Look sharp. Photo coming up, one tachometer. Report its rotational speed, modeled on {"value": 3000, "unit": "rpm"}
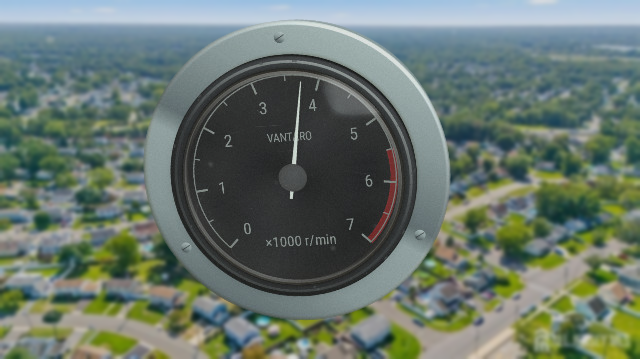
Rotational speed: {"value": 3750, "unit": "rpm"}
